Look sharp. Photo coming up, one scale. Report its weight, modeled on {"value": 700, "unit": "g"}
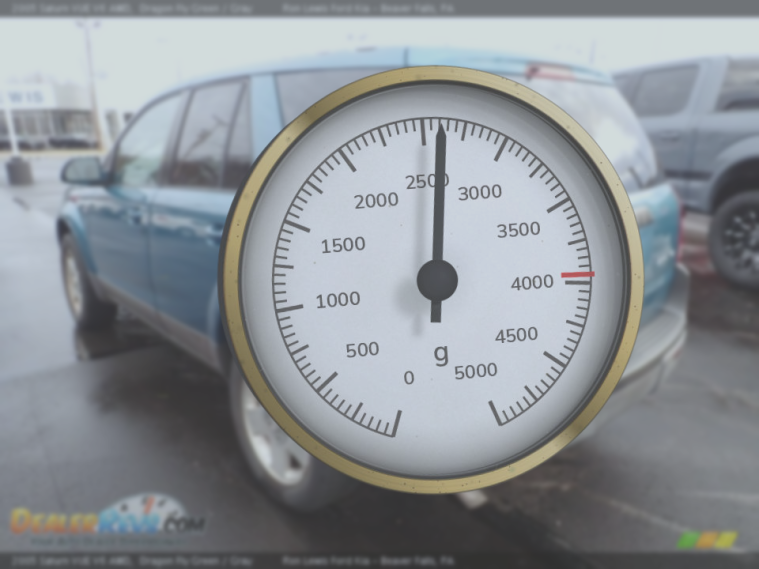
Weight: {"value": 2600, "unit": "g"}
